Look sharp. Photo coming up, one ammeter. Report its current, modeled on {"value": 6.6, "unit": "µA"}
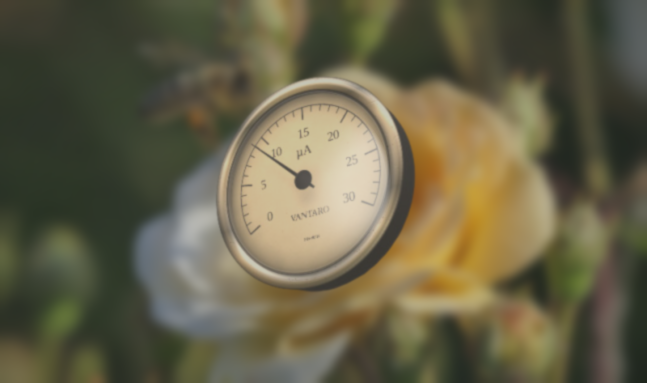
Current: {"value": 9, "unit": "µA"}
